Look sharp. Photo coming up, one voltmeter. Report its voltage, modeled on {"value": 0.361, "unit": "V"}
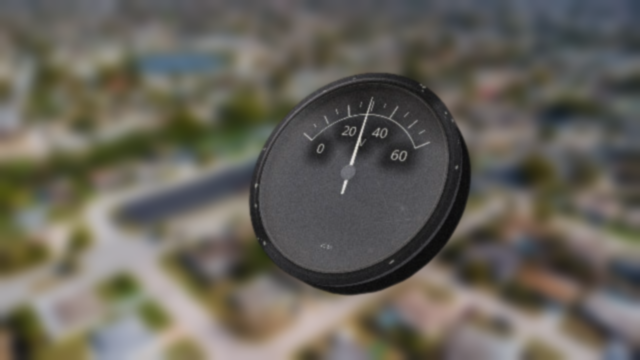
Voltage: {"value": 30, "unit": "V"}
